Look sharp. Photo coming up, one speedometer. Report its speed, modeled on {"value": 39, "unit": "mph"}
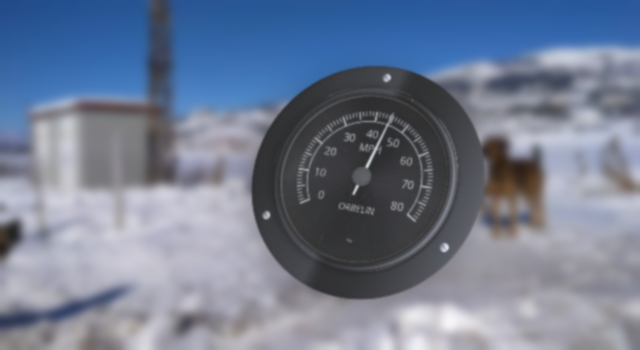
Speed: {"value": 45, "unit": "mph"}
